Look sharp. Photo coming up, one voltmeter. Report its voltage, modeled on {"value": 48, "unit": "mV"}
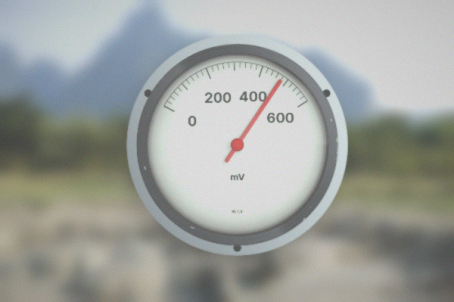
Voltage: {"value": 480, "unit": "mV"}
